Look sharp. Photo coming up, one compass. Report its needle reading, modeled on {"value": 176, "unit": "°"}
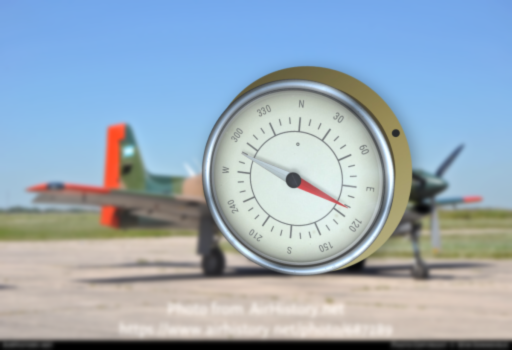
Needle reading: {"value": 110, "unit": "°"}
